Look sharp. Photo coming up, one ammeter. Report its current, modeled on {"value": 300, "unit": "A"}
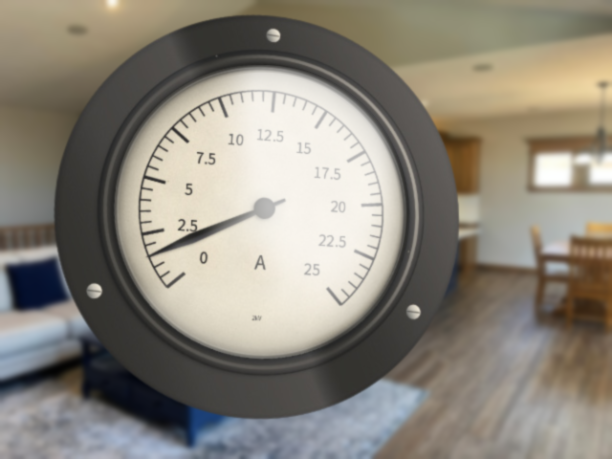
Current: {"value": 1.5, "unit": "A"}
